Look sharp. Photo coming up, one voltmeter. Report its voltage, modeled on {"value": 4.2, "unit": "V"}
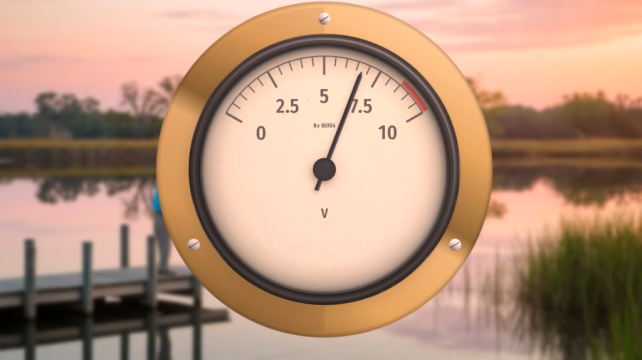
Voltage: {"value": 6.75, "unit": "V"}
